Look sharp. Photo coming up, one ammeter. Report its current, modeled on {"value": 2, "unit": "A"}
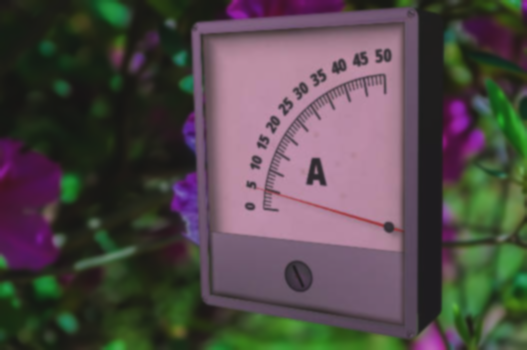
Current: {"value": 5, "unit": "A"}
